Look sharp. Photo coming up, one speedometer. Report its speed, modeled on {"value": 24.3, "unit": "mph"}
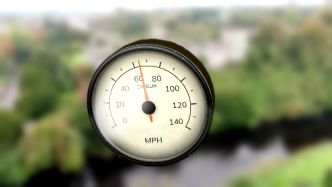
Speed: {"value": 65, "unit": "mph"}
